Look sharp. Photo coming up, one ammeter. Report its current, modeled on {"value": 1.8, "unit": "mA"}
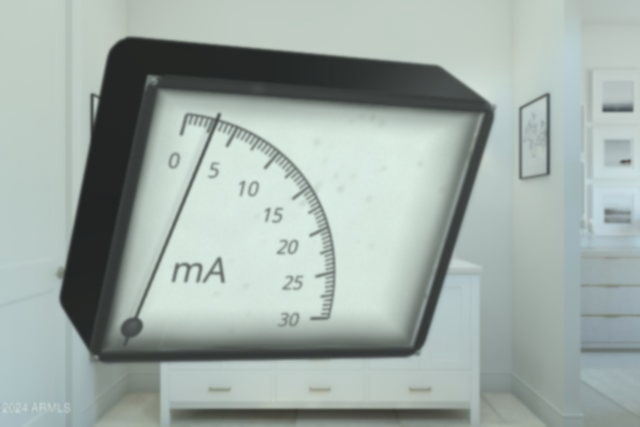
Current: {"value": 2.5, "unit": "mA"}
